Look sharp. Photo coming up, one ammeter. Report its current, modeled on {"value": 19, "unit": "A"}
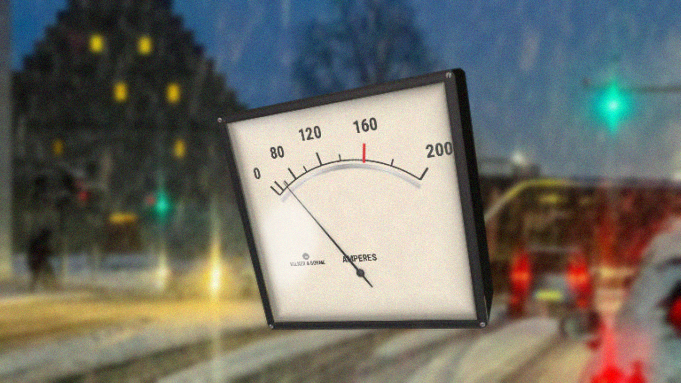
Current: {"value": 60, "unit": "A"}
